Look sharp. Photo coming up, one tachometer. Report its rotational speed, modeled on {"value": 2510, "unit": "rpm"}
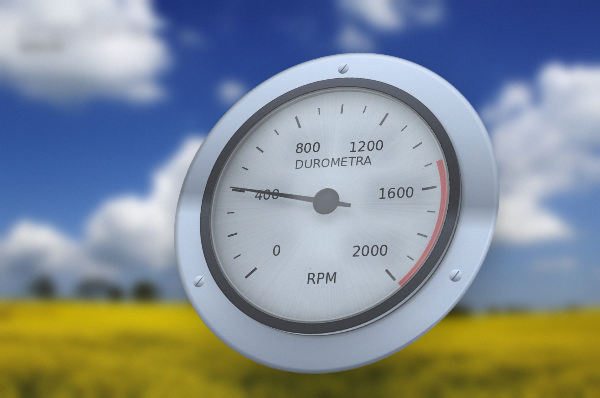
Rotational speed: {"value": 400, "unit": "rpm"}
